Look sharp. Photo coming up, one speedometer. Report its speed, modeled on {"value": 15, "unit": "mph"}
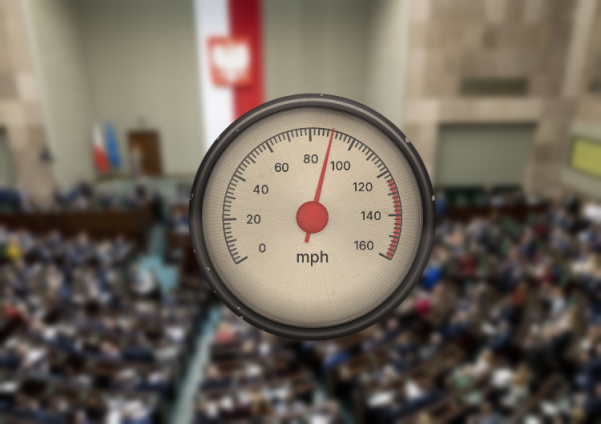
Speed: {"value": 90, "unit": "mph"}
